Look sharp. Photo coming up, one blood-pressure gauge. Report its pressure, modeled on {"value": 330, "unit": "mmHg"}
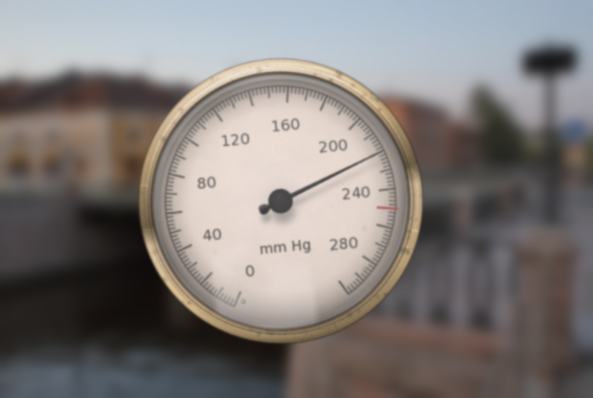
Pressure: {"value": 220, "unit": "mmHg"}
